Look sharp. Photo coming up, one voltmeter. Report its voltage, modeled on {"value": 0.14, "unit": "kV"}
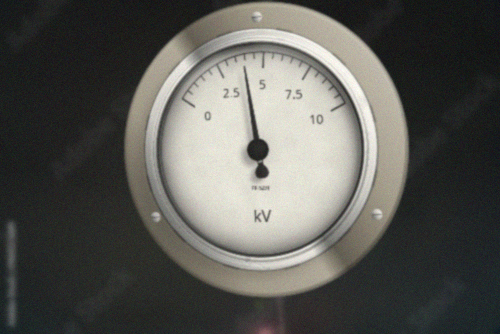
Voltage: {"value": 4, "unit": "kV"}
